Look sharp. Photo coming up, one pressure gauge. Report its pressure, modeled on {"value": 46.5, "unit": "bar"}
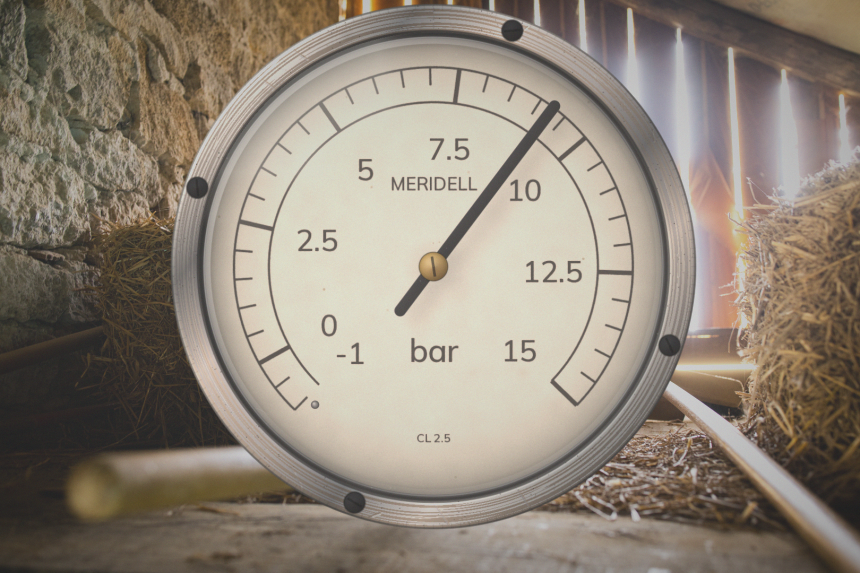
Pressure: {"value": 9.25, "unit": "bar"}
